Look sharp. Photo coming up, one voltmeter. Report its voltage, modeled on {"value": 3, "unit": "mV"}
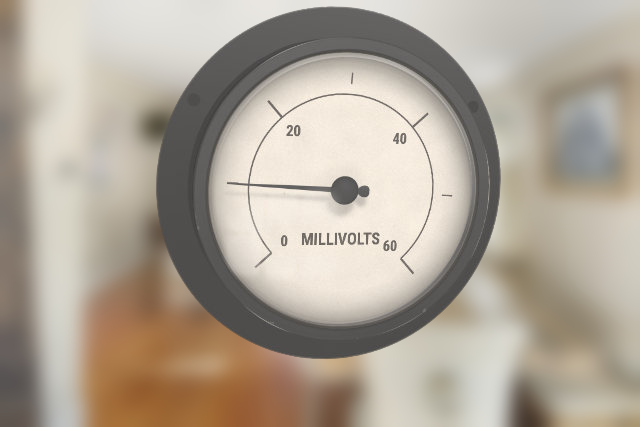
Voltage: {"value": 10, "unit": "mV"}
